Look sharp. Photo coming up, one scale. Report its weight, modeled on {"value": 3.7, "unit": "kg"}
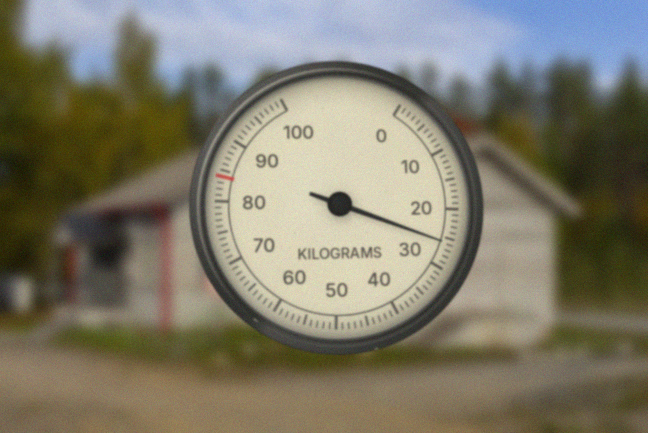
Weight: {"value": 26, "unit": "kg"}
